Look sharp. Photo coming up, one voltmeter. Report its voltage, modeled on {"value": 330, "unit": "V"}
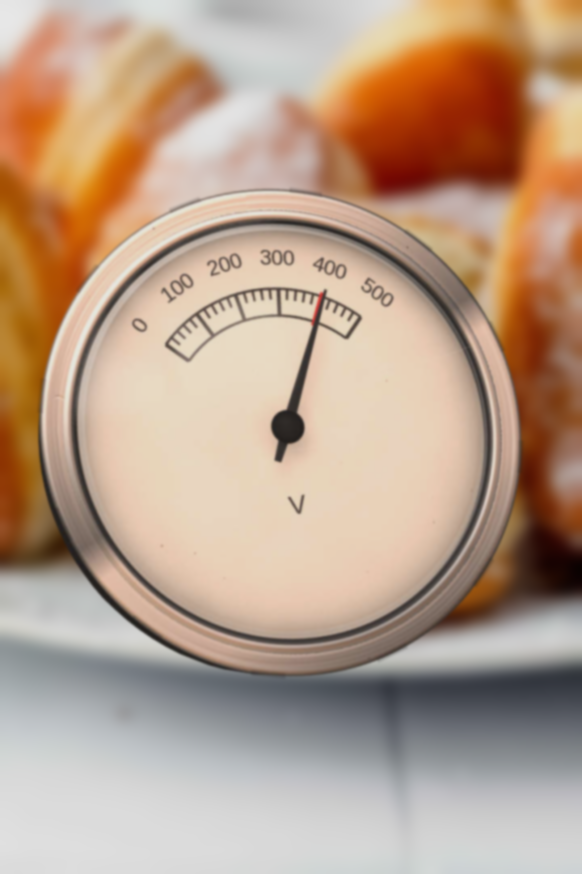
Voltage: {"value": 400, "unit": "V"}
